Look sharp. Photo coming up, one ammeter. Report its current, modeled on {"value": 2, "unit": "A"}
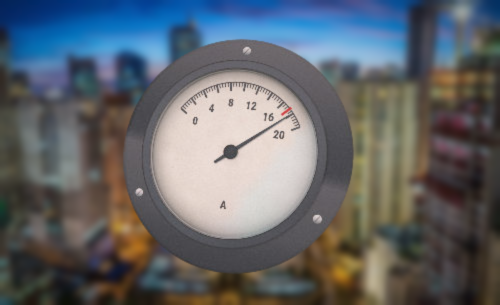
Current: {"value": 18, "unit": "A"}
